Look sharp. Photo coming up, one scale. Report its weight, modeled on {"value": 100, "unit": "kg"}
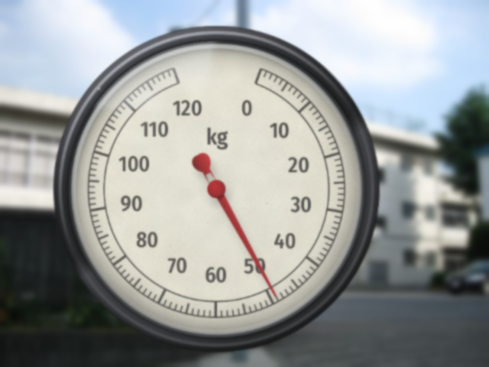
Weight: {"value": 49, "unit": "kg"}
